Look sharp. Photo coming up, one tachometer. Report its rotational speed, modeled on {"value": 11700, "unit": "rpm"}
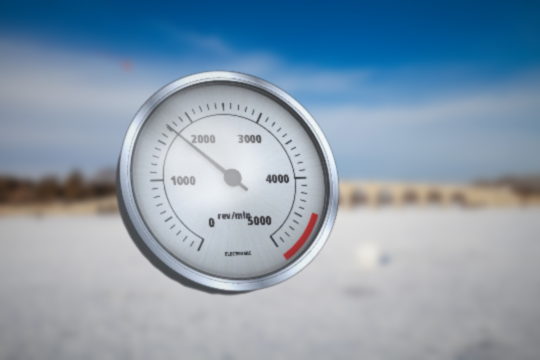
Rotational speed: {"value": 1700, "unit": "rpm"}
